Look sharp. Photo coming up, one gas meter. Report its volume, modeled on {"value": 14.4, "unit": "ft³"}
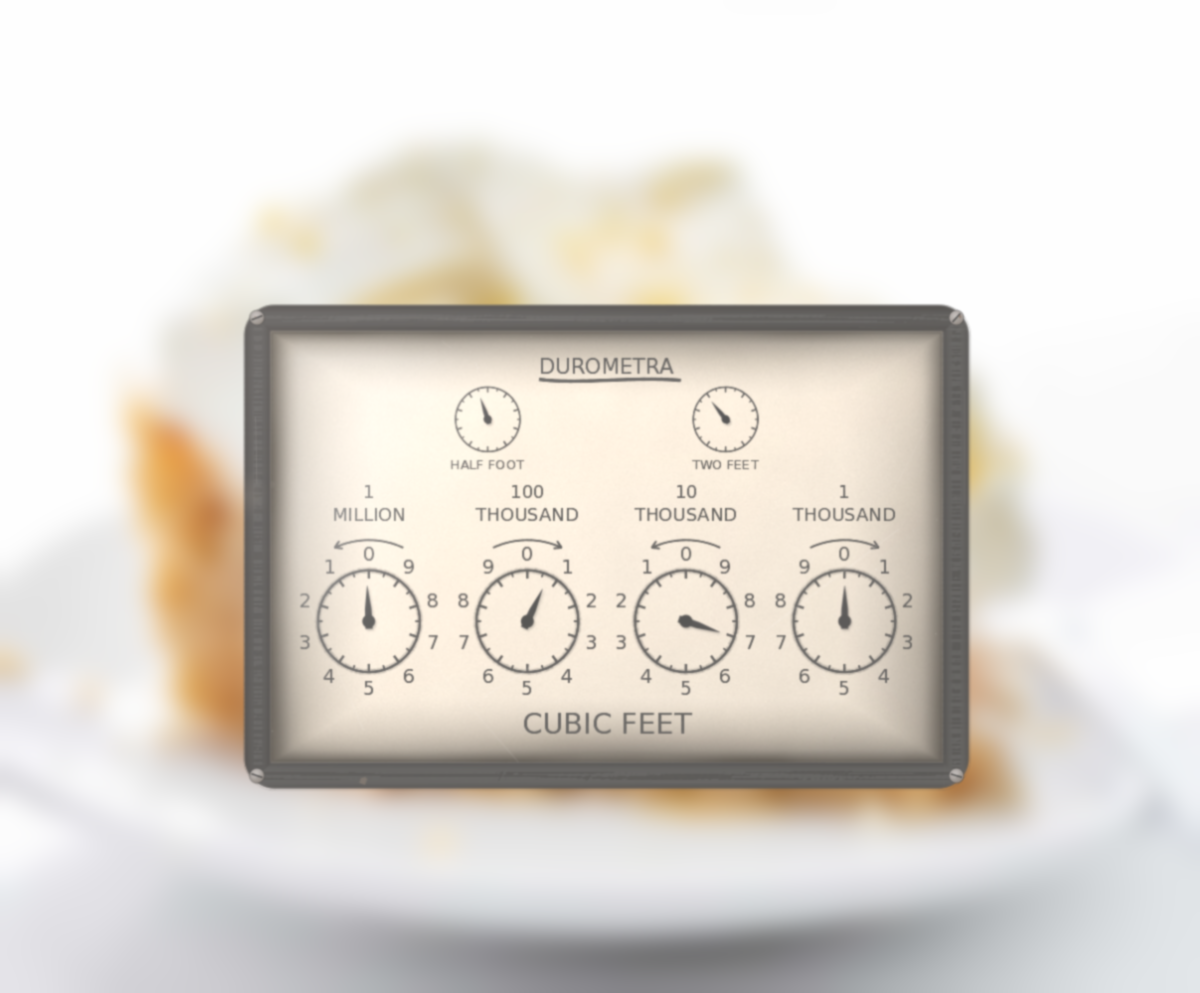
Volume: {"value": 7000, "unit": "ft³"}
